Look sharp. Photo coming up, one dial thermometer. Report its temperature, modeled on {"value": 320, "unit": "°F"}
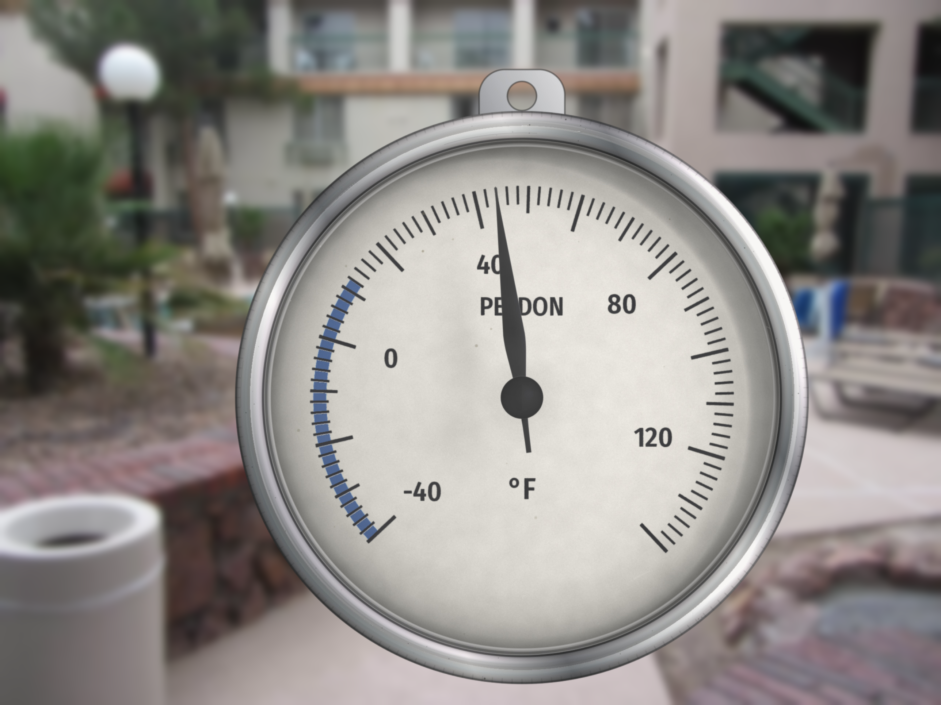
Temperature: {"value": 44, "unit": "°F"}
